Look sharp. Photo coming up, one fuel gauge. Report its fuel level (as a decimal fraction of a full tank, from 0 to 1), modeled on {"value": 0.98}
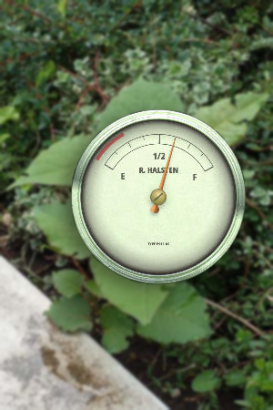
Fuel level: {"value": 0.625}
